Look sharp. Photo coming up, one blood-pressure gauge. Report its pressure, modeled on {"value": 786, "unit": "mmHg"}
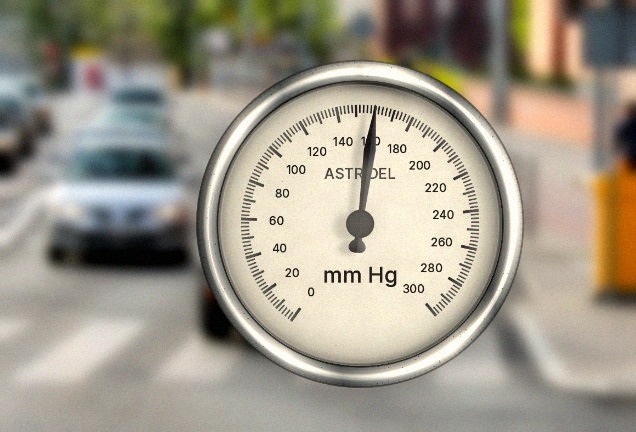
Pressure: {"value": 160, "unit": "mmHg"}
